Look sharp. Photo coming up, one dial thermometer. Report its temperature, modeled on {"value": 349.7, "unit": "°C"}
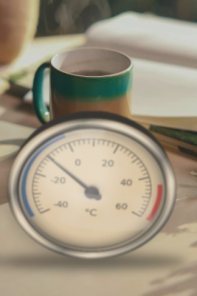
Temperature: {"value": -10, "unit": "°C"}
